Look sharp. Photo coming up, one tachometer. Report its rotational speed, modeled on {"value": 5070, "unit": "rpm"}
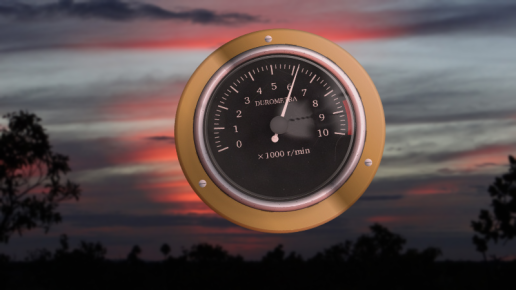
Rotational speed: {"value": 6200, "unit": "rpm"}
